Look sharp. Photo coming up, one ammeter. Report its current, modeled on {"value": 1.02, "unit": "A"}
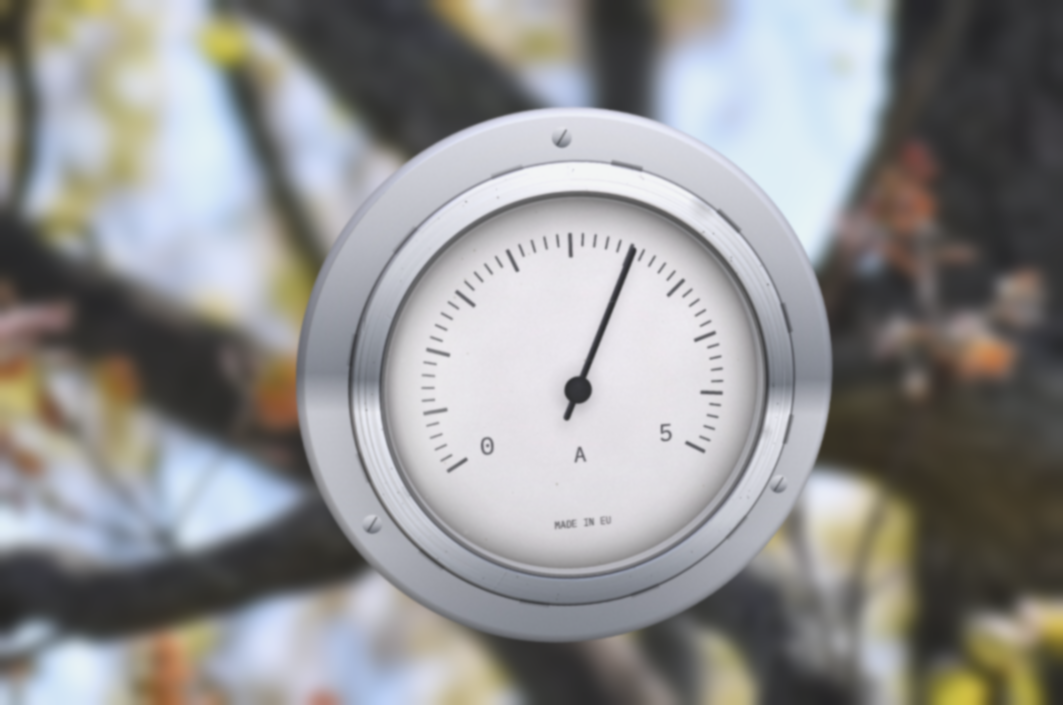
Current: {"value": 3, "unit": "A"}
